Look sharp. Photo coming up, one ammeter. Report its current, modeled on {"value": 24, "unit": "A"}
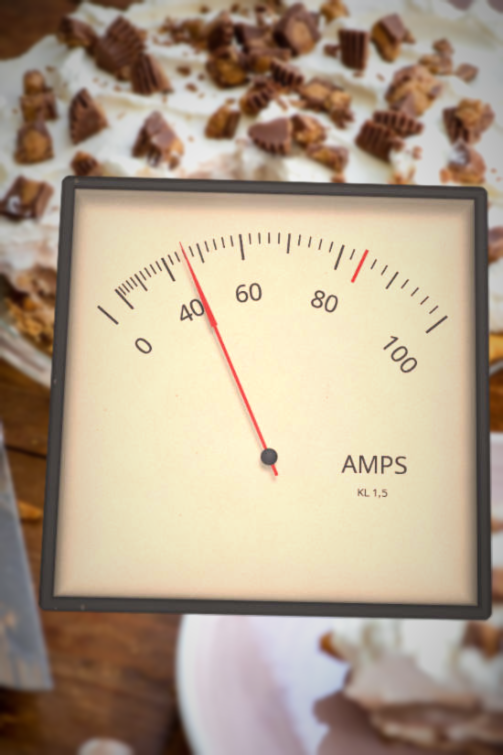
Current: {"value": 46, "unit": "A"}
